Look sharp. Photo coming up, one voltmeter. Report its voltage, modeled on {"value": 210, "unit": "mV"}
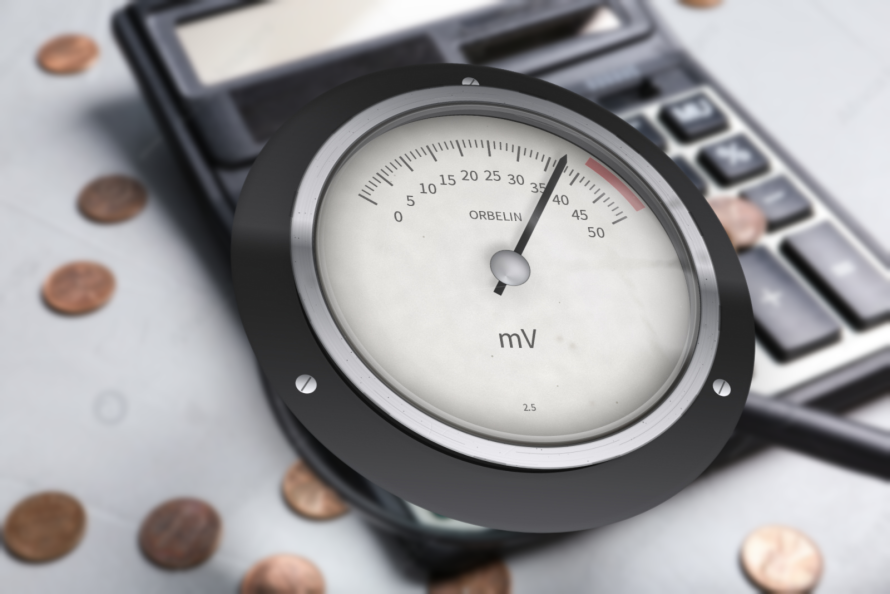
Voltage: {"value": 37, "unit": "mV"}
